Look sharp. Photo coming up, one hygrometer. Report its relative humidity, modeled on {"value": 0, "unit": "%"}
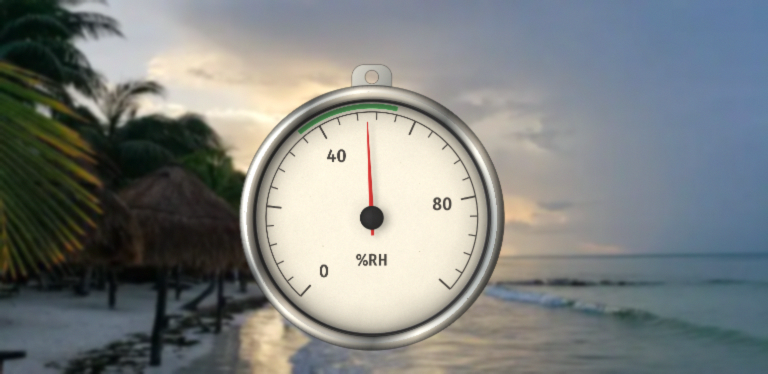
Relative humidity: {"value": 50, "unit": "%"}
